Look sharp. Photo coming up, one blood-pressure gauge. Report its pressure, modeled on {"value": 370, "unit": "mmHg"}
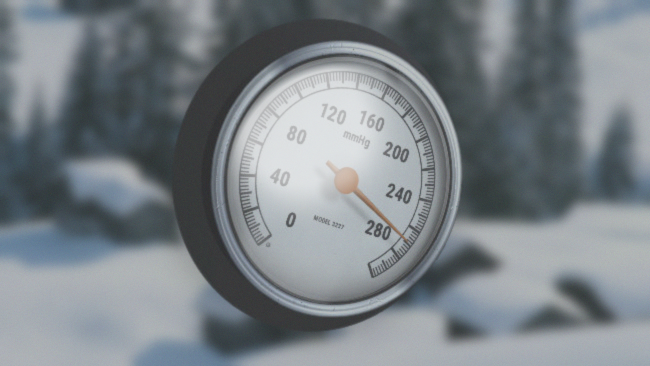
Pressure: {"value": 270, "unit": "mmHg"}
